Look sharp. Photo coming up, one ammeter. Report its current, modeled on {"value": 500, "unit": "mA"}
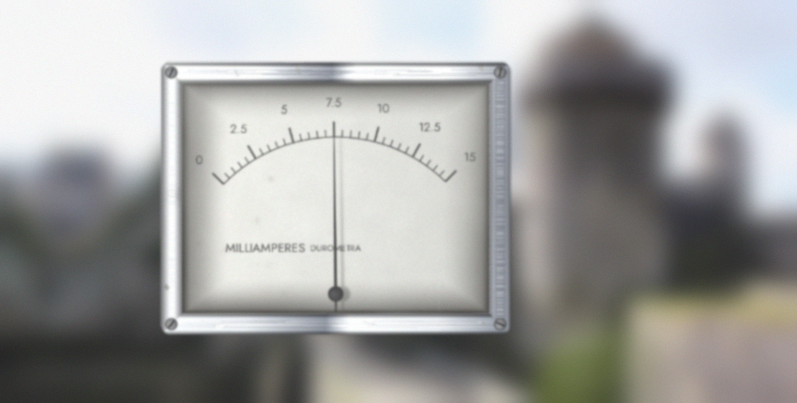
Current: {"value": 7.5, "unit": "mA"}
